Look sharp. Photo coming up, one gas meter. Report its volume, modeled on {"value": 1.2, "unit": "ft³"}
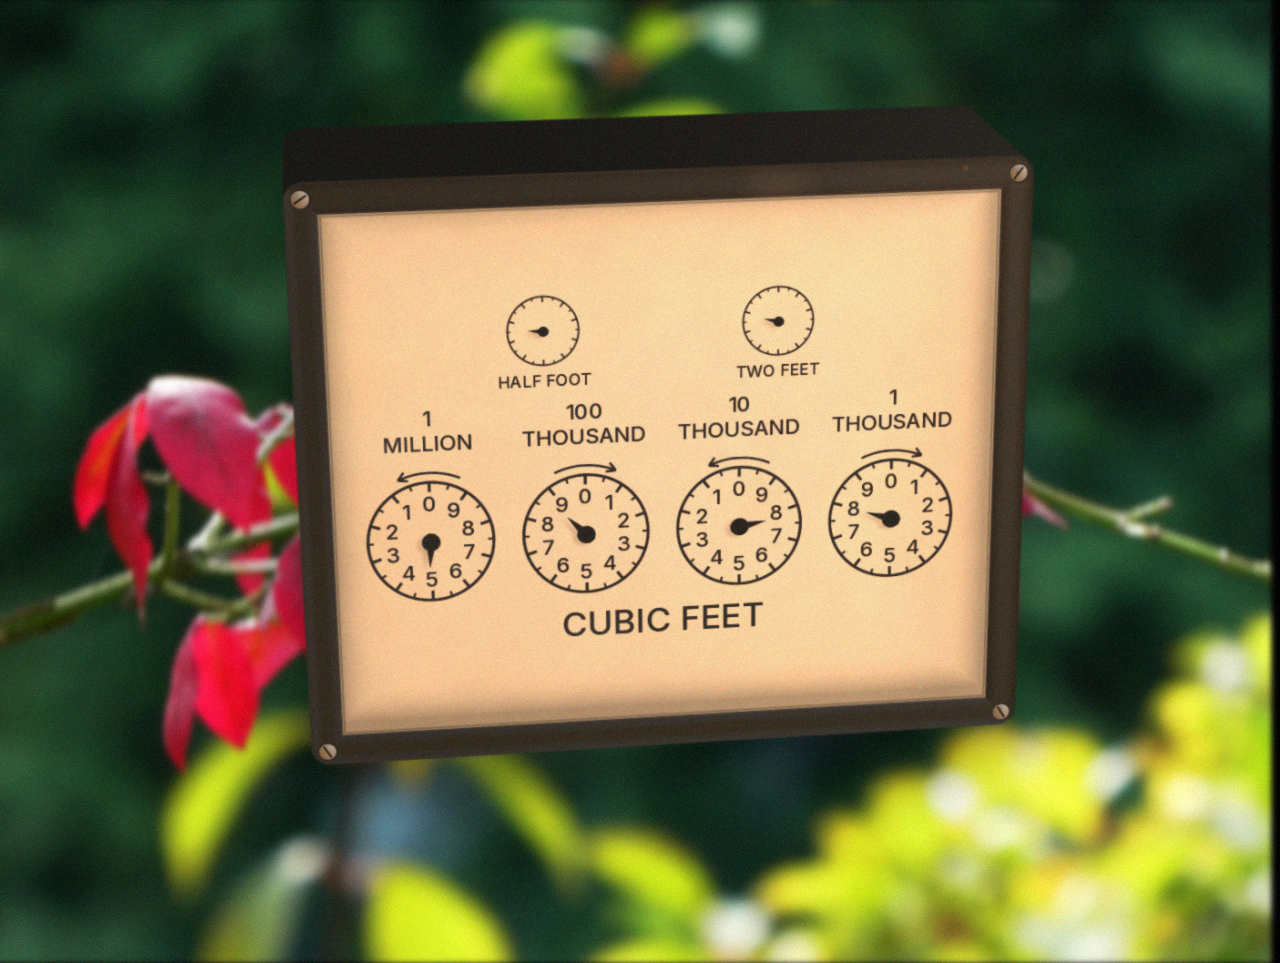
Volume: {"value": 487800, "unit": "ft³"}
